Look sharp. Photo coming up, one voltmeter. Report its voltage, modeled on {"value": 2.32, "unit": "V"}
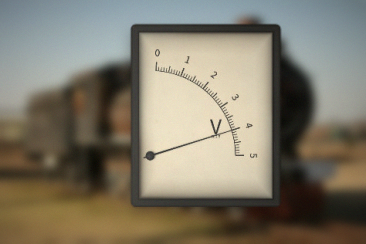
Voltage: {"value": 4, "unit": "V"}
